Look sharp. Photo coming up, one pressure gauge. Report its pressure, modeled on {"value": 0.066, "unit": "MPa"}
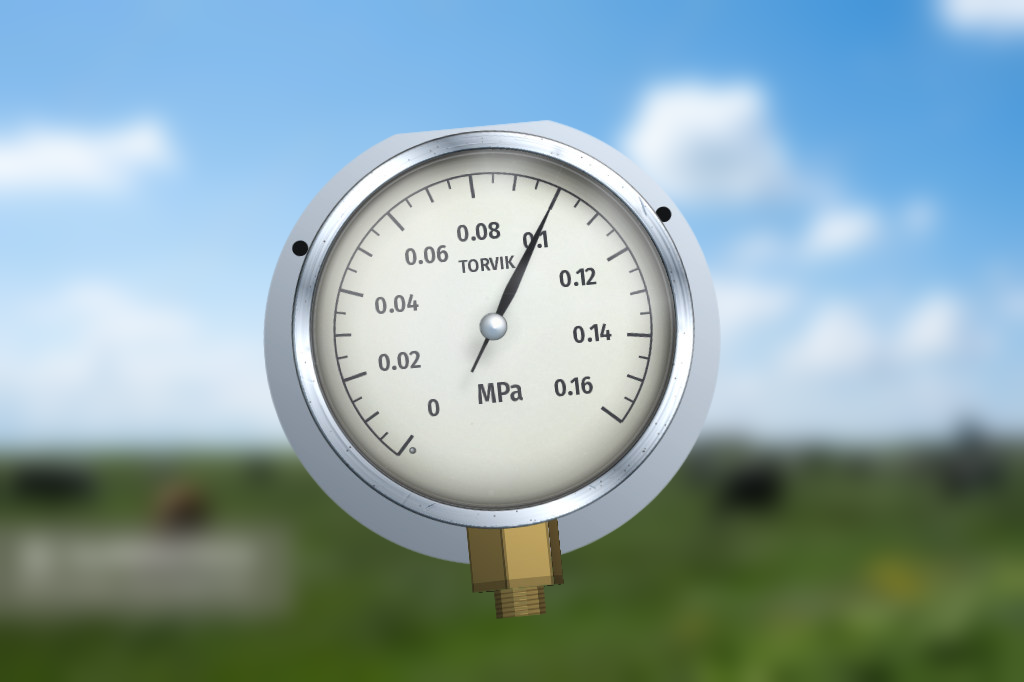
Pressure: {"value": 0.1, "unit": "MPa"}
